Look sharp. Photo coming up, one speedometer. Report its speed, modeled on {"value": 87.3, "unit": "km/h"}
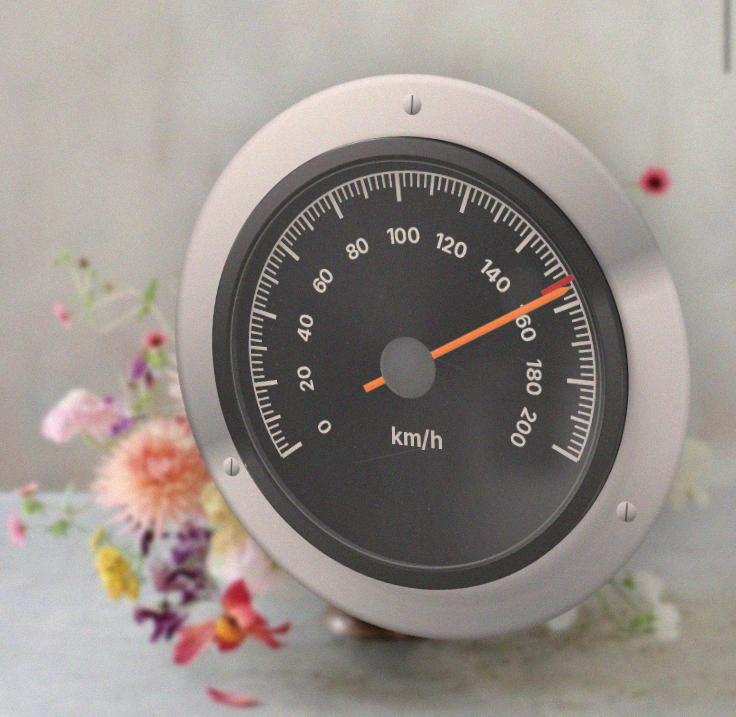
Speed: {"value": 156, "unit": "km/h"}
